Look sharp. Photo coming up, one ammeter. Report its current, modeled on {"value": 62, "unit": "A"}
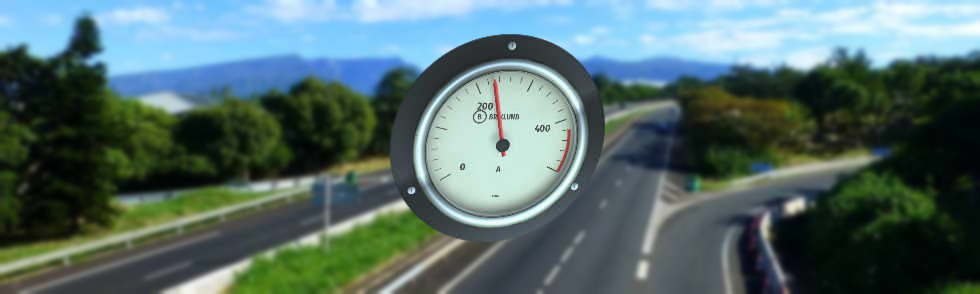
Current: {"value": 230, "unit": "A"}
